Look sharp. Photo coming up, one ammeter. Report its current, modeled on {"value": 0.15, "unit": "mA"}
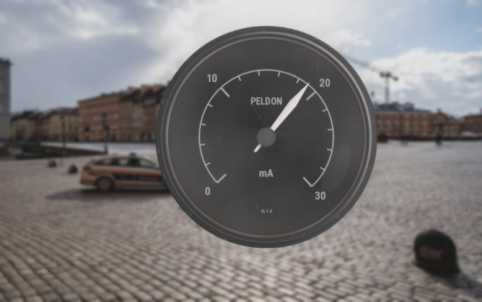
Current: {"value": 19, "unit": "mA"}
